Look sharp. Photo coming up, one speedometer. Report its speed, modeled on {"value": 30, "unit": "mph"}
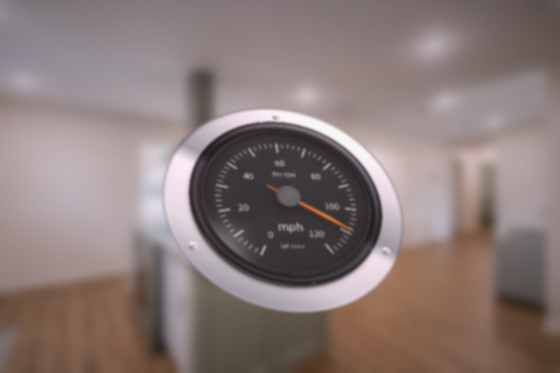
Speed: {"value": 110, "unit": "mph"}
